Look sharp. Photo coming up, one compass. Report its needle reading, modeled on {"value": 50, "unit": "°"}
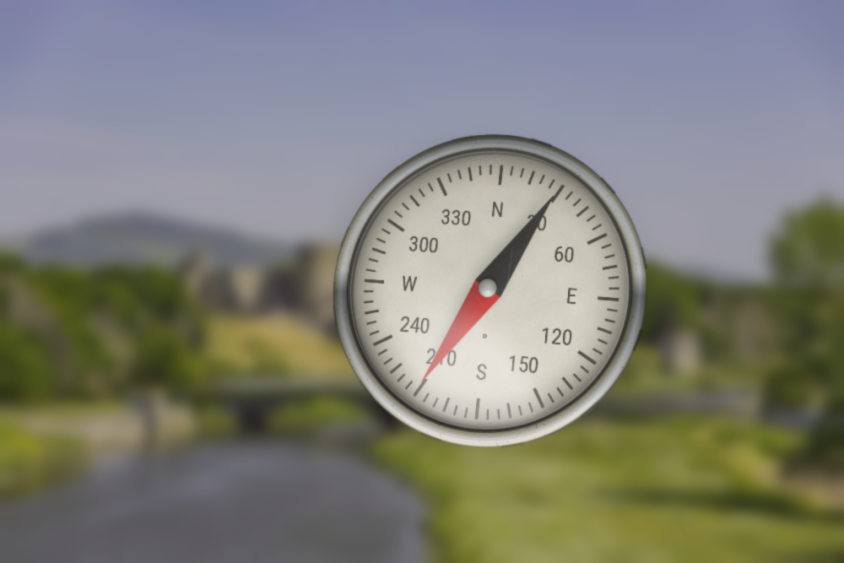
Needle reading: {"value": 210, "unit": "°"}
